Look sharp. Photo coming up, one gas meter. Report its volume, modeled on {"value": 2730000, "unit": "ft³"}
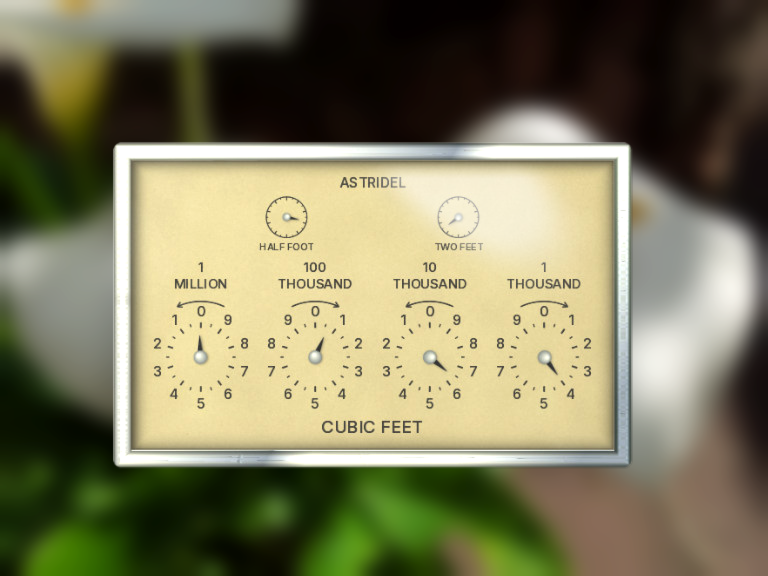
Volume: {"value": 6400, "unit": "ft³"}
